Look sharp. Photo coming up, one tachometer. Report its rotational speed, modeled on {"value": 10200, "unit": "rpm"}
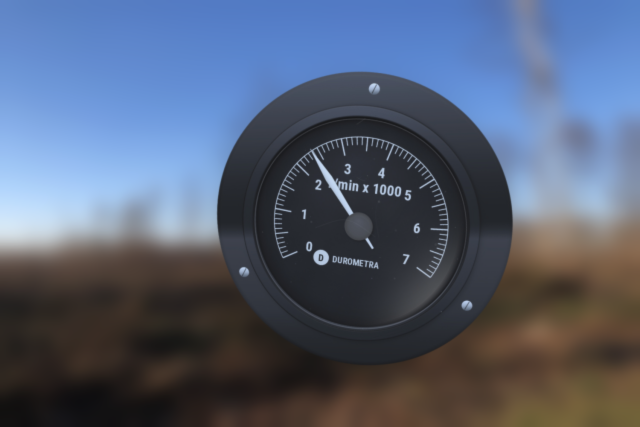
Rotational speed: {"value": 2400, "unit": "rpm"}
